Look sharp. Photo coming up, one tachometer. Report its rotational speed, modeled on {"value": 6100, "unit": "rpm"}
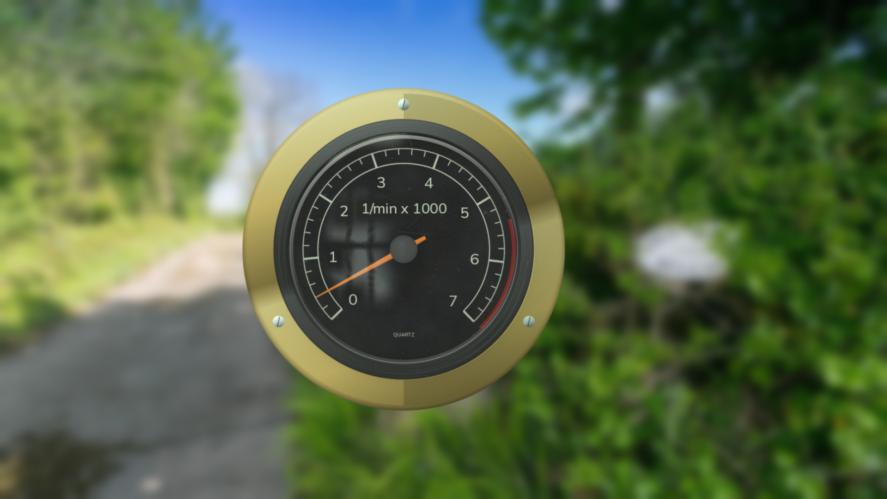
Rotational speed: {"value": 400, "unit": "rpm"}
